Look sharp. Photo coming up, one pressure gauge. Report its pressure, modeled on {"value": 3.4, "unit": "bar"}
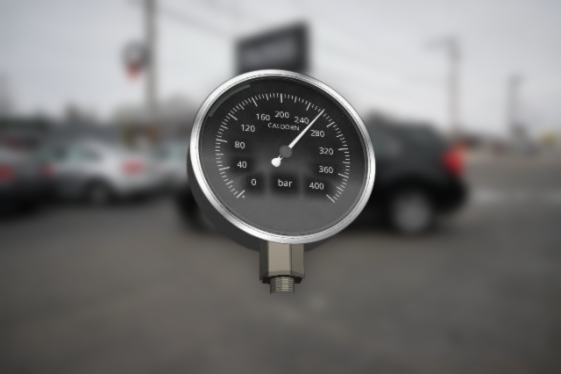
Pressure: {"value": 260, "unit": "bar"}
